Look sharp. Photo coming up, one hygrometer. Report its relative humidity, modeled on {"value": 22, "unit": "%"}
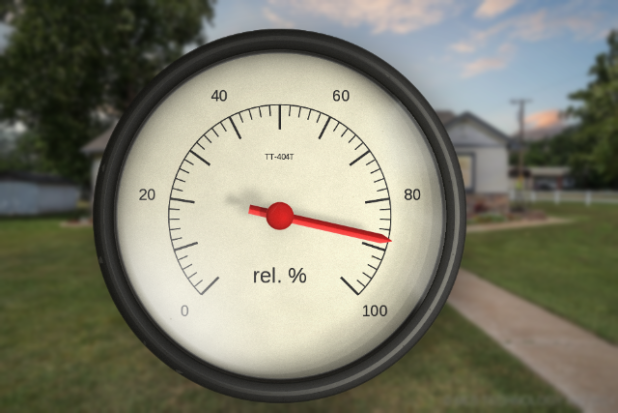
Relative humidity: {"value": 88, "unit": "%"}
